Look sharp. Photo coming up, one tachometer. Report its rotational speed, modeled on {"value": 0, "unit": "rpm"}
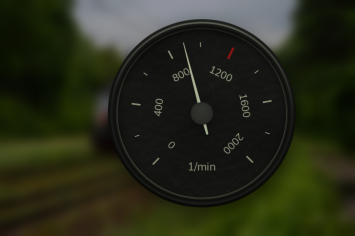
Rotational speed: {"value": 900, "unit": "rpm"}
